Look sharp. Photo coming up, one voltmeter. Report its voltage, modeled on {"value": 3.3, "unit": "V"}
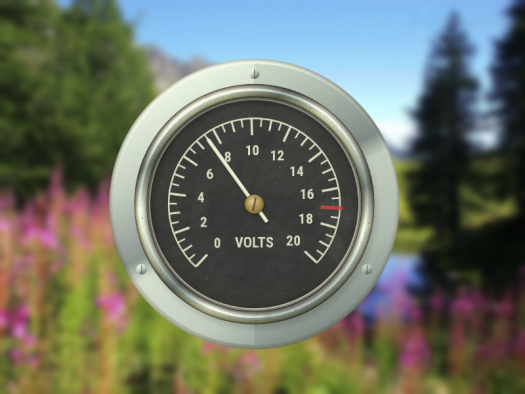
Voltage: {"value": 7.5, "unit": "V"}
